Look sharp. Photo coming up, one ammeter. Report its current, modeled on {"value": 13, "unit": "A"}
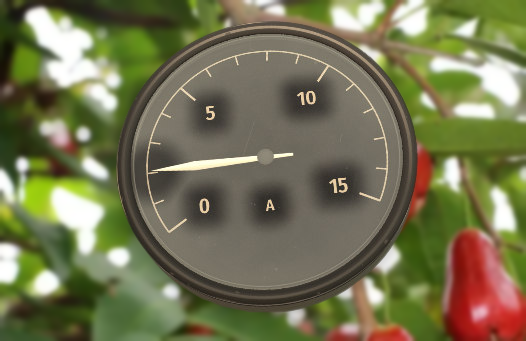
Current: {"value": 2, "unit": "A"}
